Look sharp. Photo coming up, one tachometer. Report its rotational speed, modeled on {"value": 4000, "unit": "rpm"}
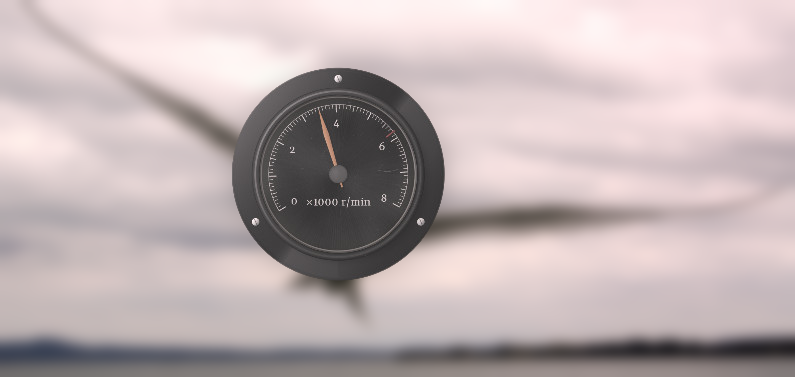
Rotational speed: {"value": 3500, "unit": "rpm"}
